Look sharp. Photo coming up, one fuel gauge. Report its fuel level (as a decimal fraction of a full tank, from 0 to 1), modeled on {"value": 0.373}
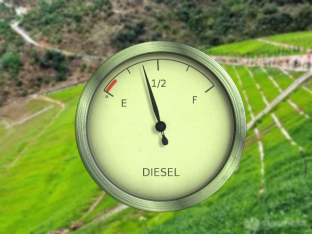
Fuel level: {"value": 0.375}
